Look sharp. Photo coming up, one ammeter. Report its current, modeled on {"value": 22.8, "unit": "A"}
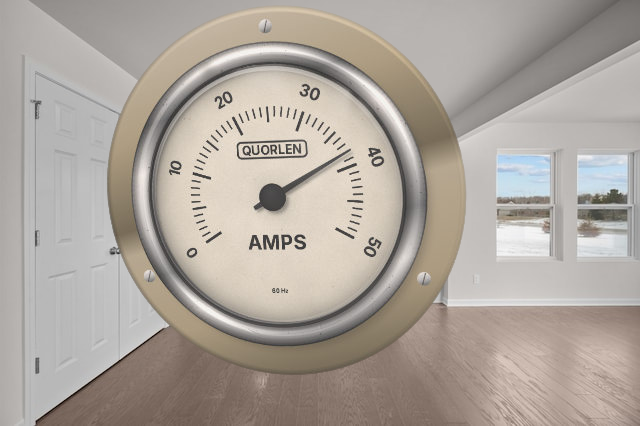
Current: {"value": 38, "unit": "A"}
